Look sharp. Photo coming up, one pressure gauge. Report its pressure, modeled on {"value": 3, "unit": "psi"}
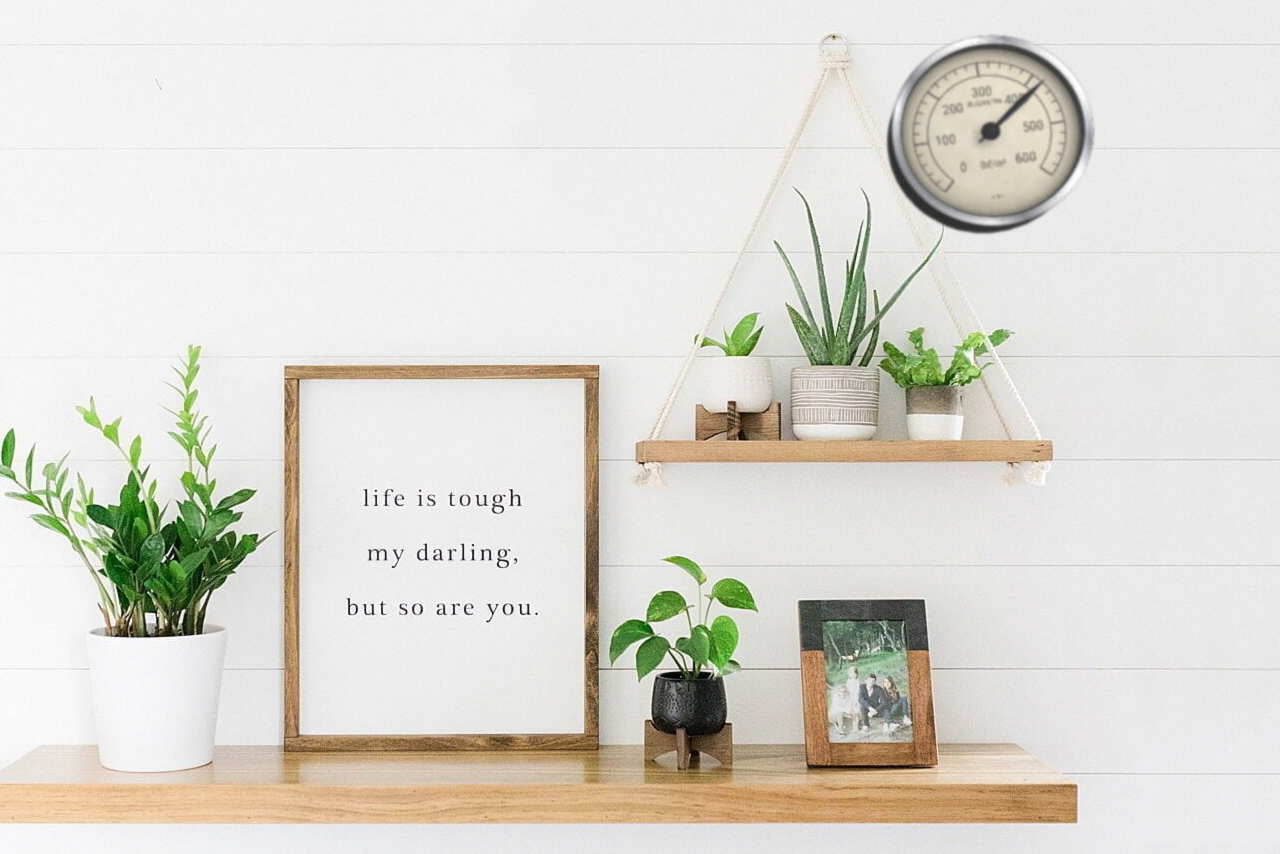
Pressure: {"value": 420, "unit": "psi"}
